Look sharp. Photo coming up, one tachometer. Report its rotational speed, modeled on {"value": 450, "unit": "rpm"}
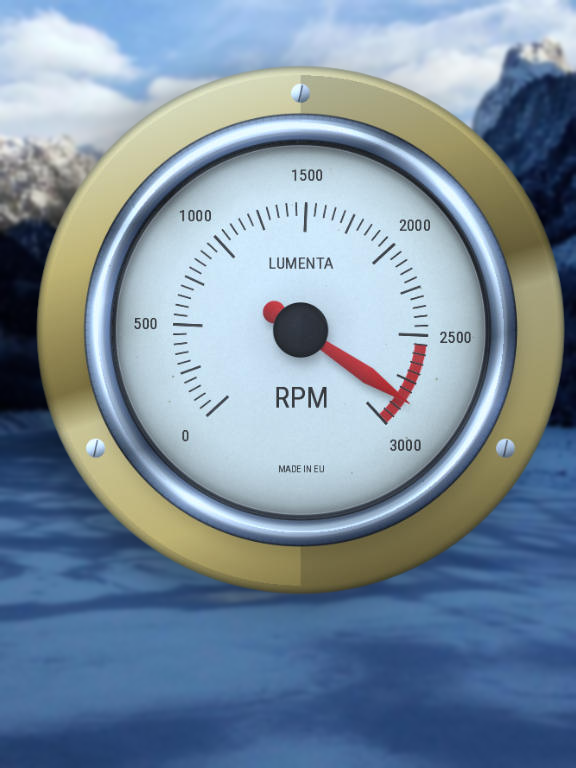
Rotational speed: {"value": 2850, "unit": "rpm"}
